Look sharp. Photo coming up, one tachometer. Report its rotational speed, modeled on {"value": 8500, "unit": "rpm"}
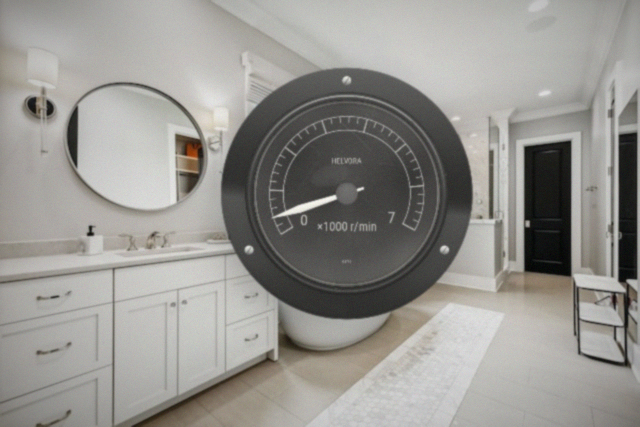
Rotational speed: {"value": 400, "unit": "rpm"}
